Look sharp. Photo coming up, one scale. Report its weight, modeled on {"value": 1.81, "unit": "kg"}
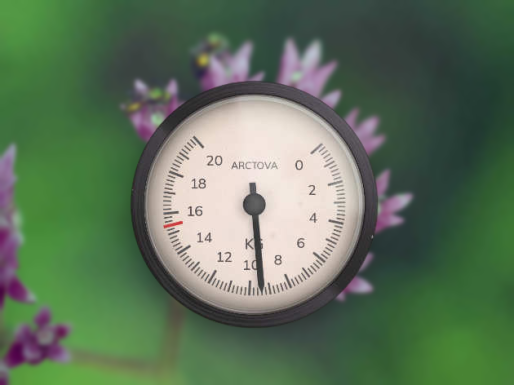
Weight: {"value": 9.4, "unit": "kg"}
